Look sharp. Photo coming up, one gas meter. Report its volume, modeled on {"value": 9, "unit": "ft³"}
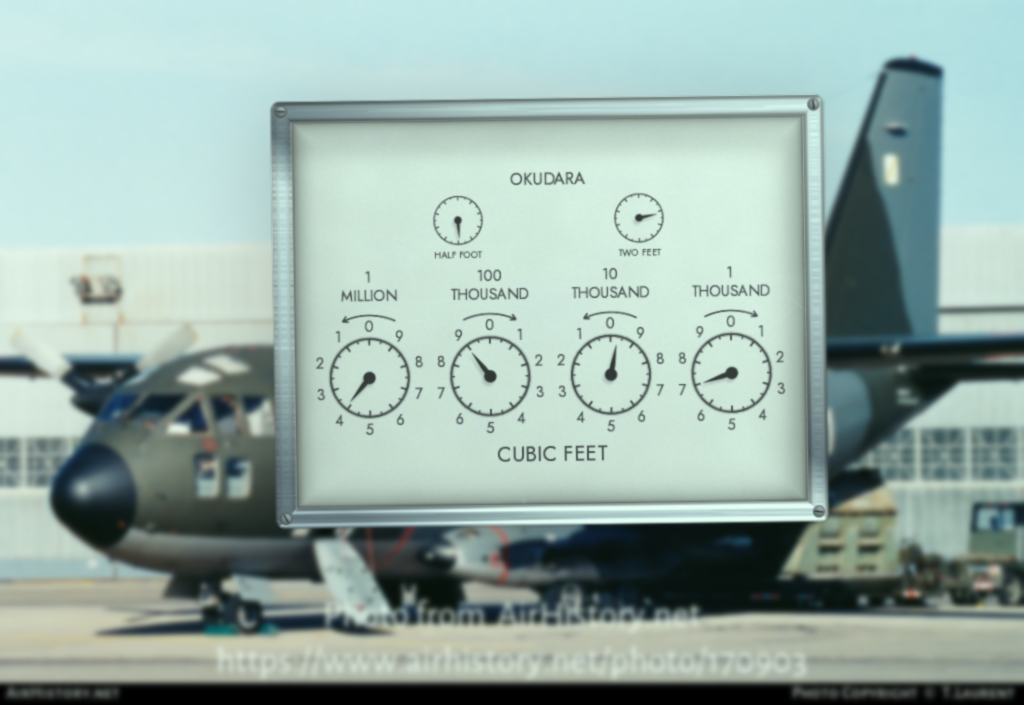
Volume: {"value": 389700, "unit": "ft³"}
